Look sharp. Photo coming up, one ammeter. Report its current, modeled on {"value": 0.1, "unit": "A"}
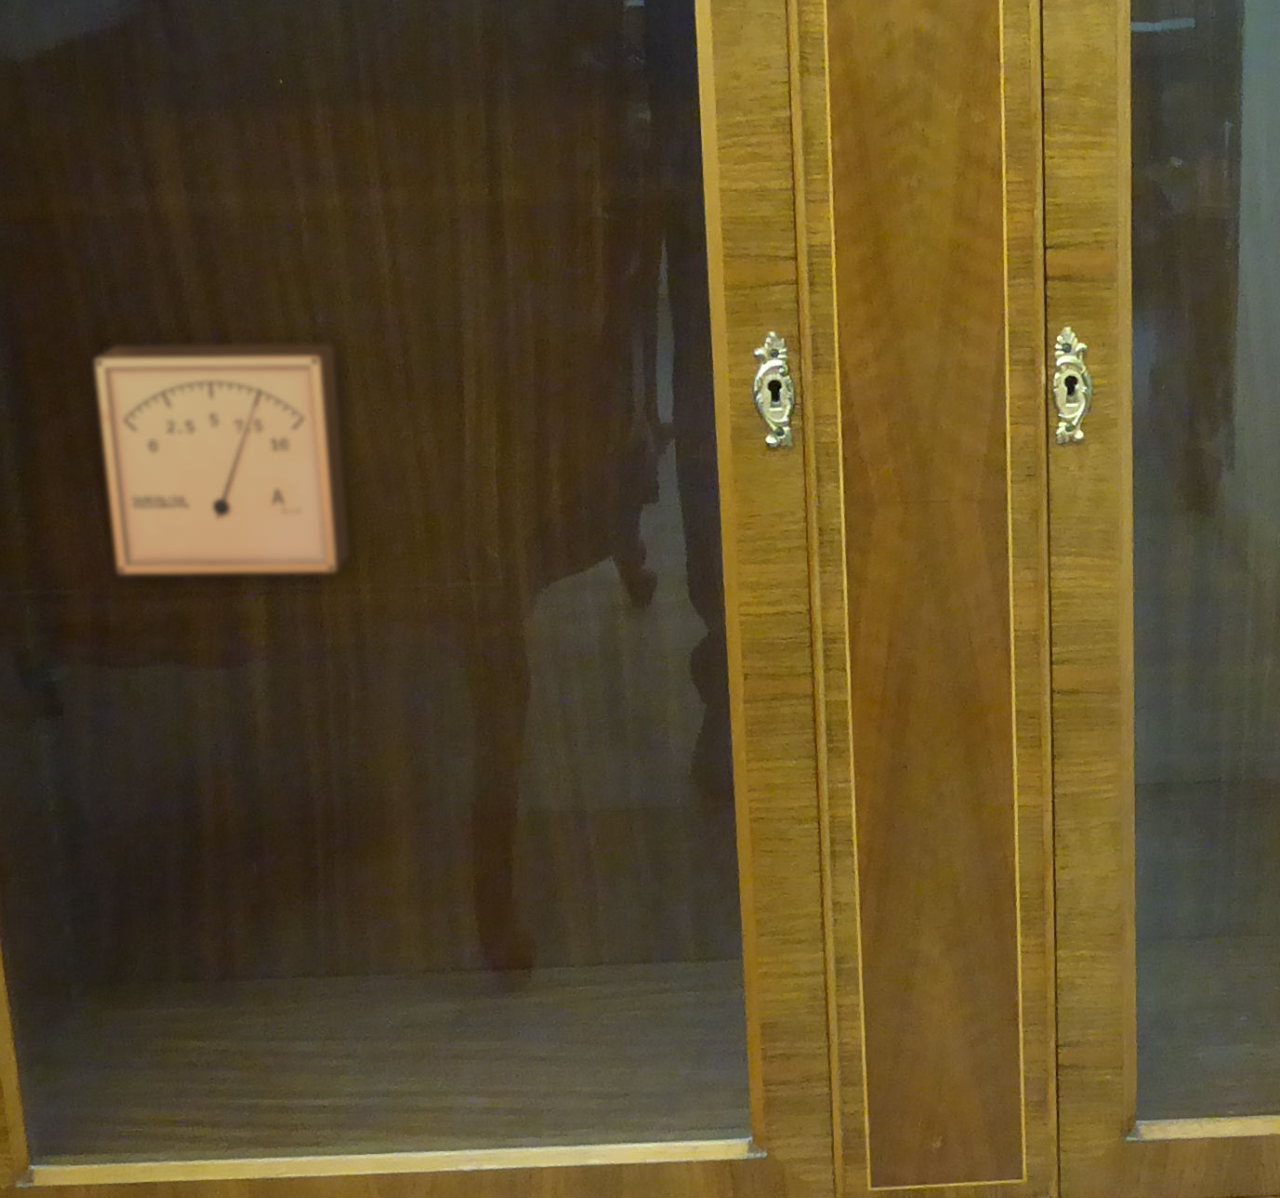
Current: {"value": 7.5, "unit": "A"}
